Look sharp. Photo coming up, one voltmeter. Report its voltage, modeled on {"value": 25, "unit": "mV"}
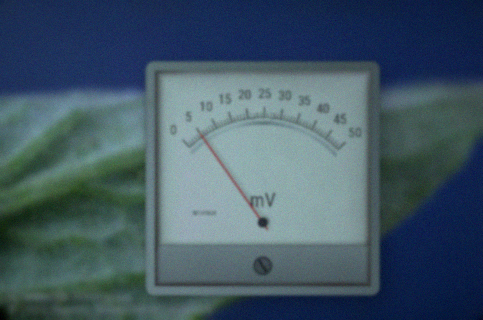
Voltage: {"value": 5, "unit": "mV"}
